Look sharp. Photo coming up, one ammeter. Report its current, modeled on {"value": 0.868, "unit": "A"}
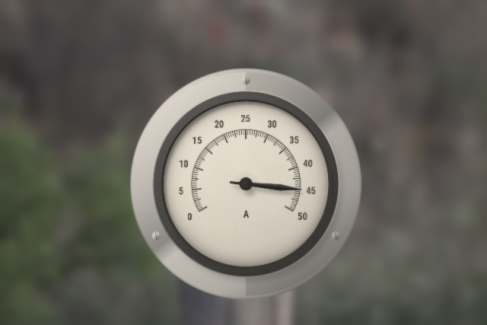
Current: {"value": 45, "unit": "A"}
